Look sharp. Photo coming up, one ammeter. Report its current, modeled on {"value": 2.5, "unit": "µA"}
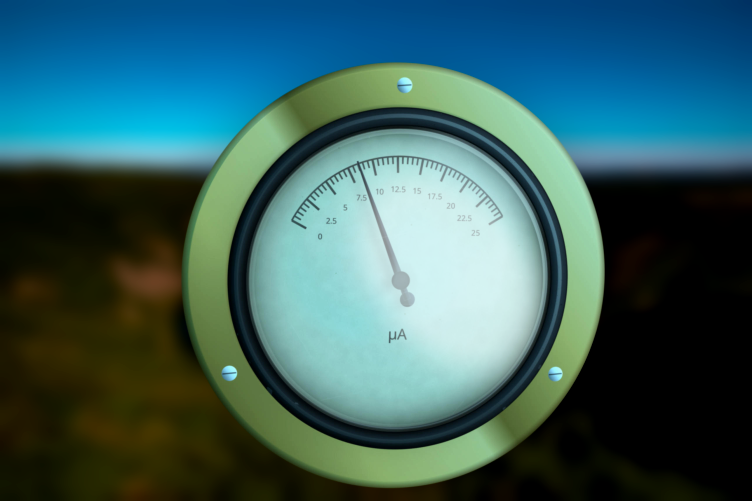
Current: {"value": 8.5, "unit": "µA"}
